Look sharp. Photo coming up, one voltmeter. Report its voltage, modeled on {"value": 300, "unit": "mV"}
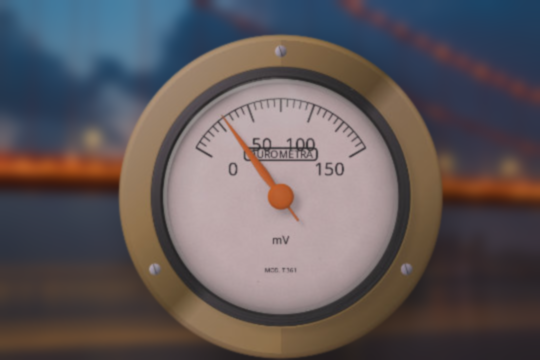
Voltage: {"value": 30, "unit": "mV"}
